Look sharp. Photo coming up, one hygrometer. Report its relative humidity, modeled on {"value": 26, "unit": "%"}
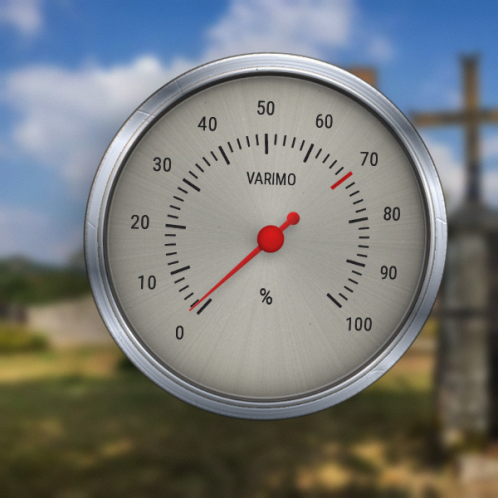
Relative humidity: {"value": 2, "unit": "%"}
